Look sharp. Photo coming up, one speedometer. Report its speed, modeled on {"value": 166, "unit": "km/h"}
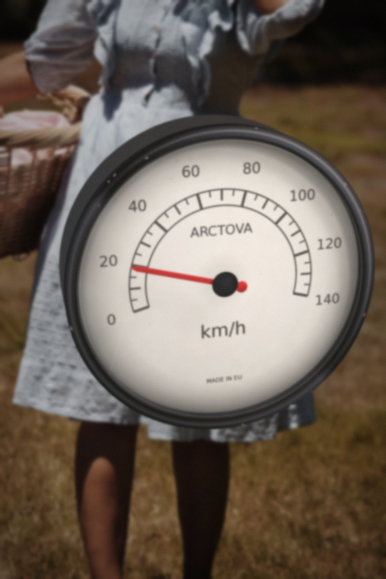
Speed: {"value": 20, "unit": "km/h"}
